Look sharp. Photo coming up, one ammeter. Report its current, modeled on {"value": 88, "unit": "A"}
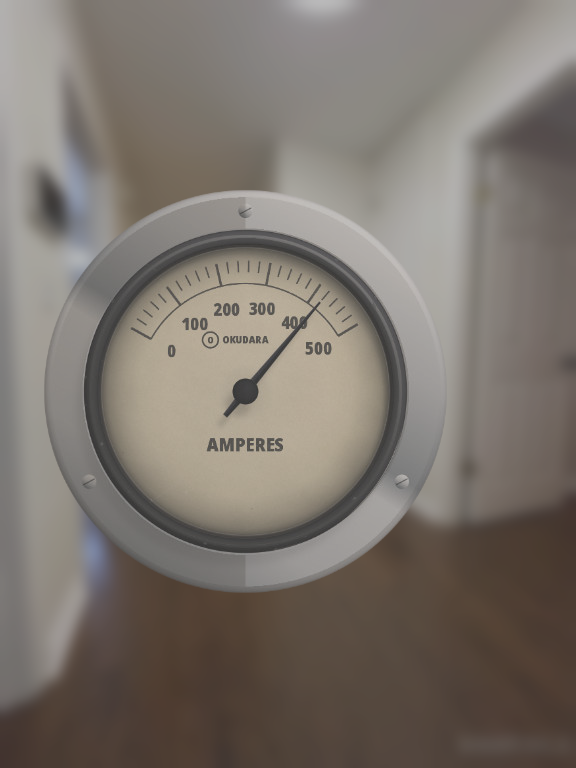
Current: {"value": 420, "unit": "A"}
